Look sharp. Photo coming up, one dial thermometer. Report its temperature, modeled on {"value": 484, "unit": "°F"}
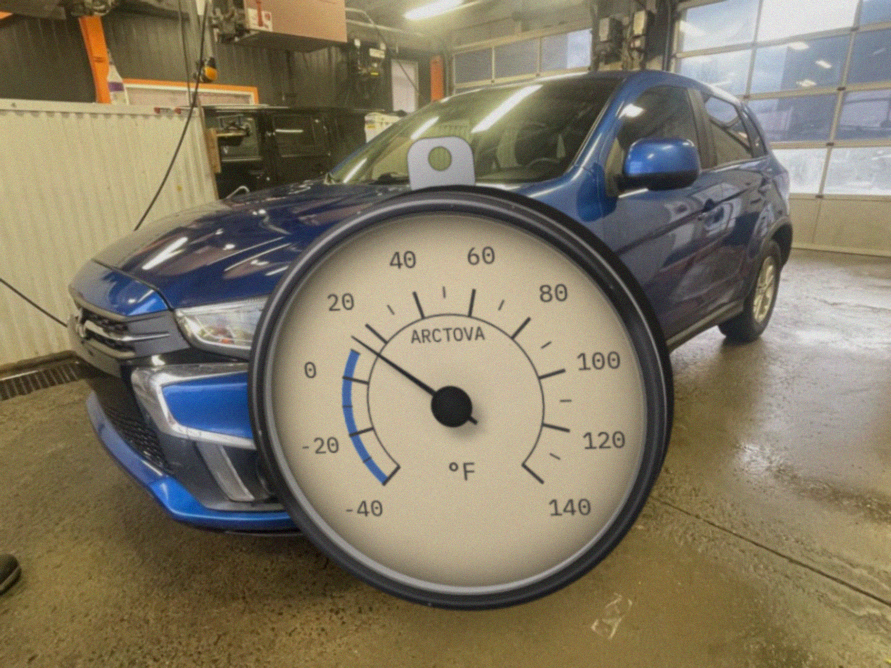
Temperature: {"value": 15, "unit": "°F"}
